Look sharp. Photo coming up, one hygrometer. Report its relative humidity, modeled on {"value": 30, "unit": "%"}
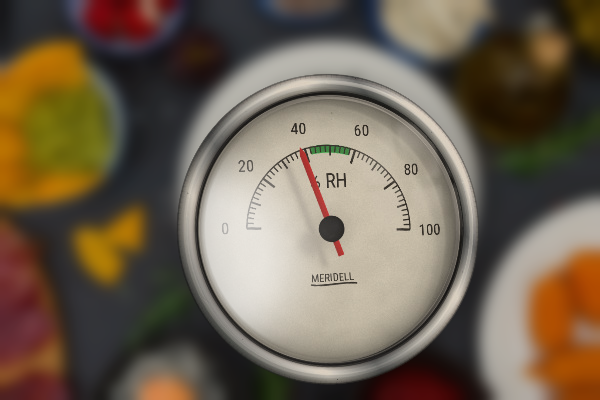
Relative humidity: {"value": 38, "unit": "%"}
